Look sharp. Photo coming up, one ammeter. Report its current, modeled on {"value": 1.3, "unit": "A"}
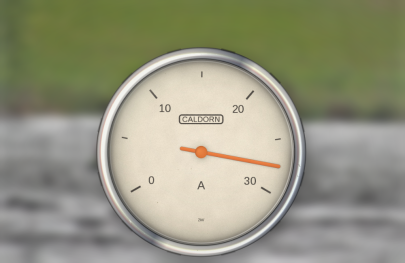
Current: {"value": 27.5, "unit": "A"}
